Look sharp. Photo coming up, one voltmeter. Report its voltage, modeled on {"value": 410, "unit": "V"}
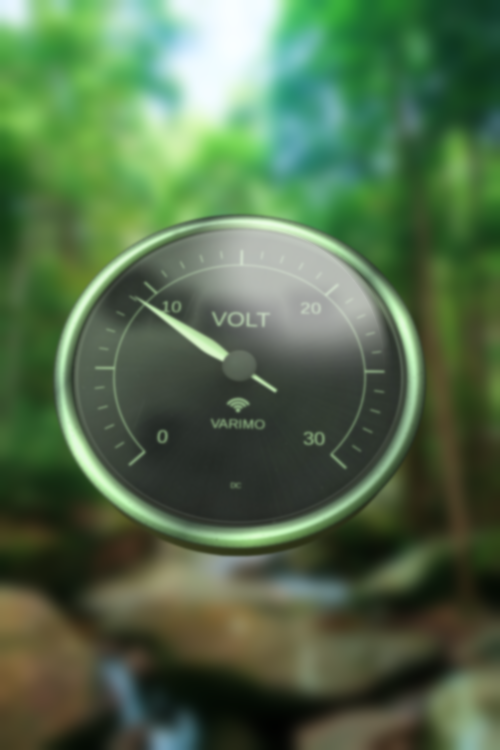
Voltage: {"value": 9, "unit": "V"}
